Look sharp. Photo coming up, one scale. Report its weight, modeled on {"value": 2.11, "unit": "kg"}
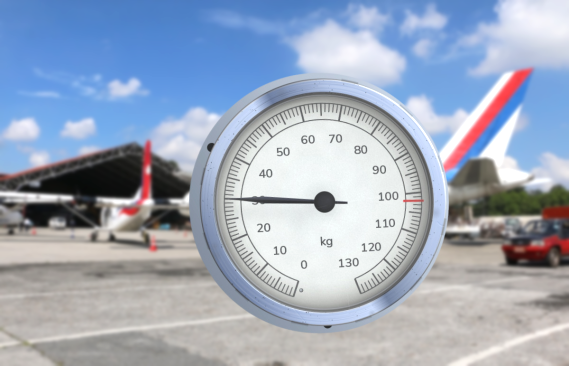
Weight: {"value": 30, "unit": "kg"}
